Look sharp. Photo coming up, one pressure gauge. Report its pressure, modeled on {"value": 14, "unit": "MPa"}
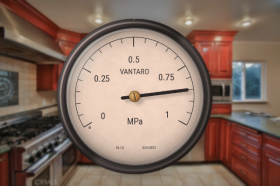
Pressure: {"value": 0.85, "unit": "MPa"}
